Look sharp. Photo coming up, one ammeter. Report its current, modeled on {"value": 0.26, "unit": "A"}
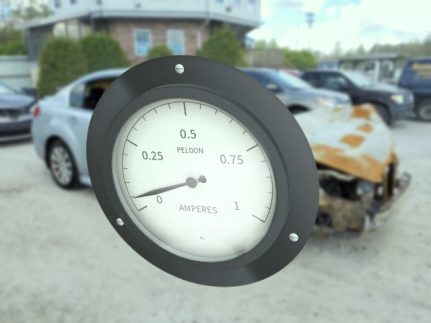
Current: {"value": 0.05, "unit": "A"}
